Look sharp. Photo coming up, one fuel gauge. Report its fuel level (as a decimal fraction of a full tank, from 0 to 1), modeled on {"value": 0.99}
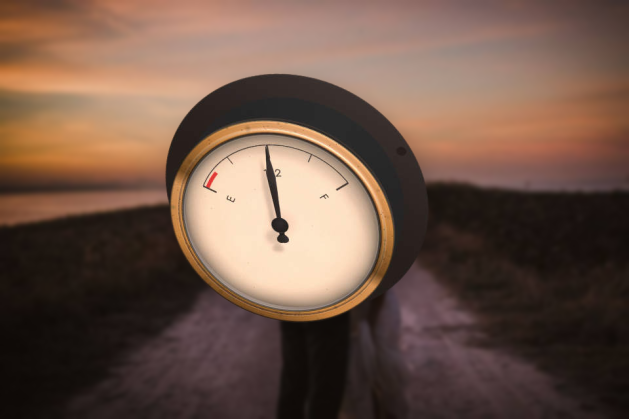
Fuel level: {"value": 0.5}
